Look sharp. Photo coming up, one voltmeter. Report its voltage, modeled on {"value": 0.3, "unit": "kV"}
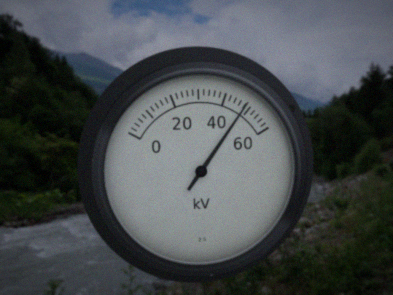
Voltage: {"value": 48, "unit": "kV"}
